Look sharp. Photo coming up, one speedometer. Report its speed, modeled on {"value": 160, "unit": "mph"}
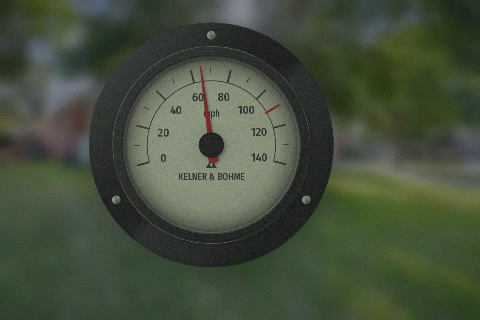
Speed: {"value": 65, "unit": "mph"}
